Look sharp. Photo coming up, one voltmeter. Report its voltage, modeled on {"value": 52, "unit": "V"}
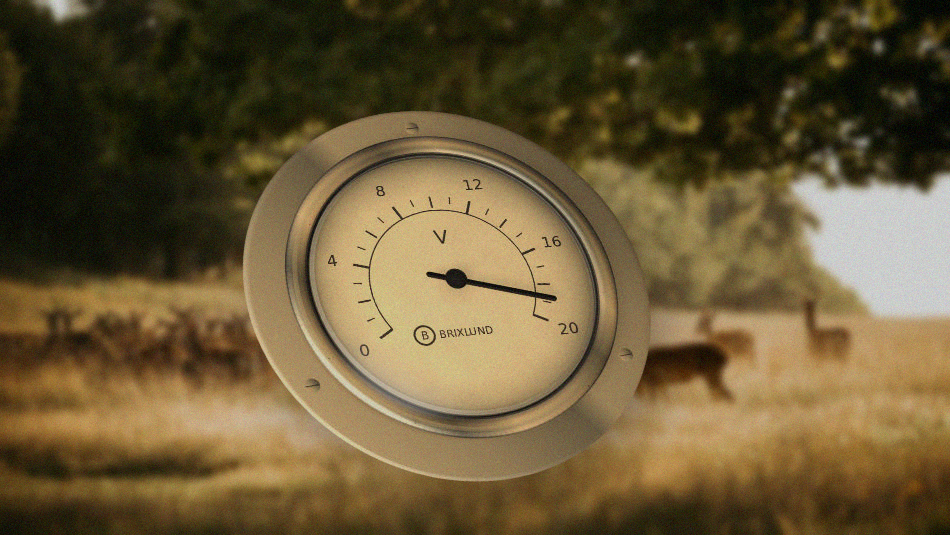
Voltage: {"value": 19, "unit": "V"}
